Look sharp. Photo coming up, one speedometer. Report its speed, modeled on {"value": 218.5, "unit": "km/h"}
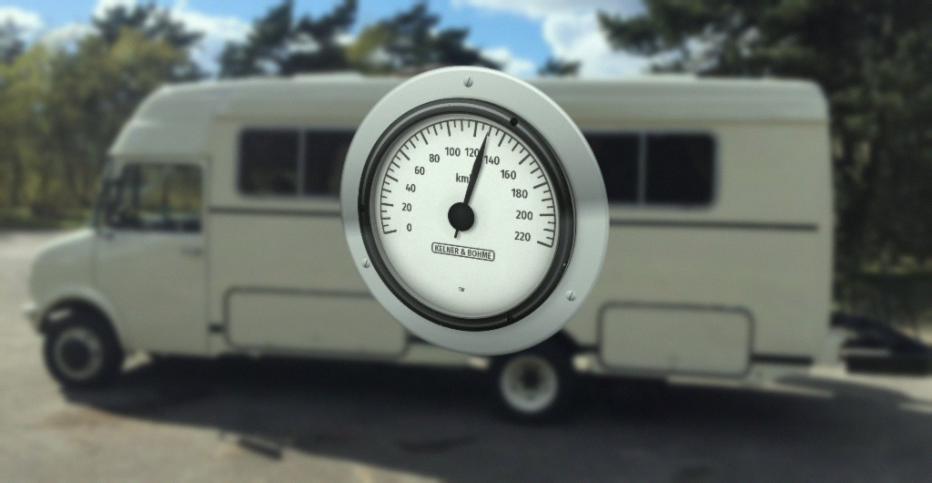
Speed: {"value": 130, "unit": "km/h"}
